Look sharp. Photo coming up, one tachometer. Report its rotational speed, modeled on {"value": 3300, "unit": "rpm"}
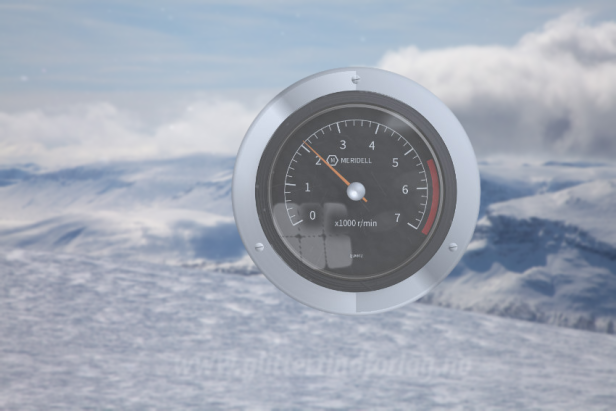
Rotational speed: {"value": 2100, "unit": "rpm"}
